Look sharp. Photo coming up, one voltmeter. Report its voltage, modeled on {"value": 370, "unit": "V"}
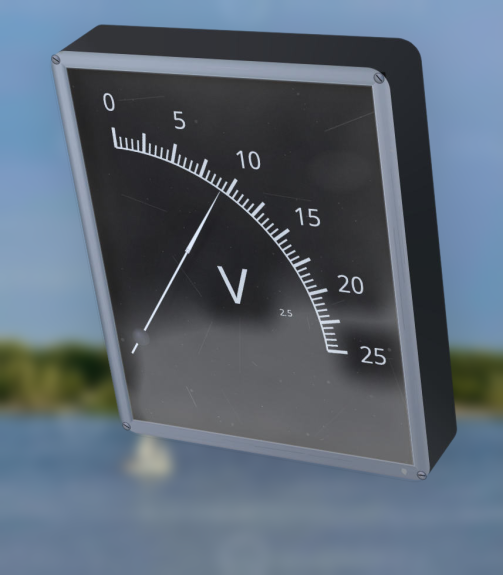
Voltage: {"value": 9.5, "unit": "V"}
